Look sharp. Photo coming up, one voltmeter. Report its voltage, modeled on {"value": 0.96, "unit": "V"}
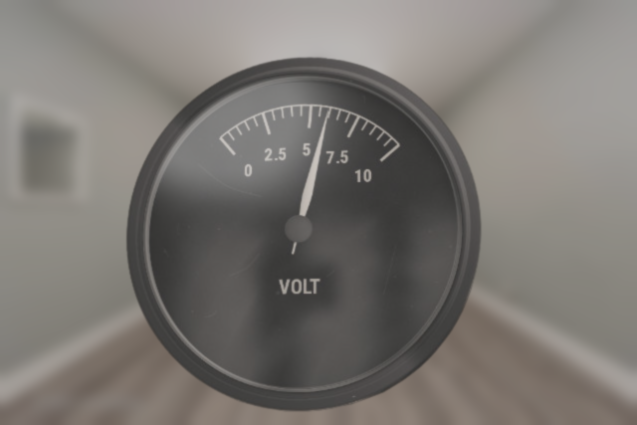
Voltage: {"value": 6, "unit": "V"}
